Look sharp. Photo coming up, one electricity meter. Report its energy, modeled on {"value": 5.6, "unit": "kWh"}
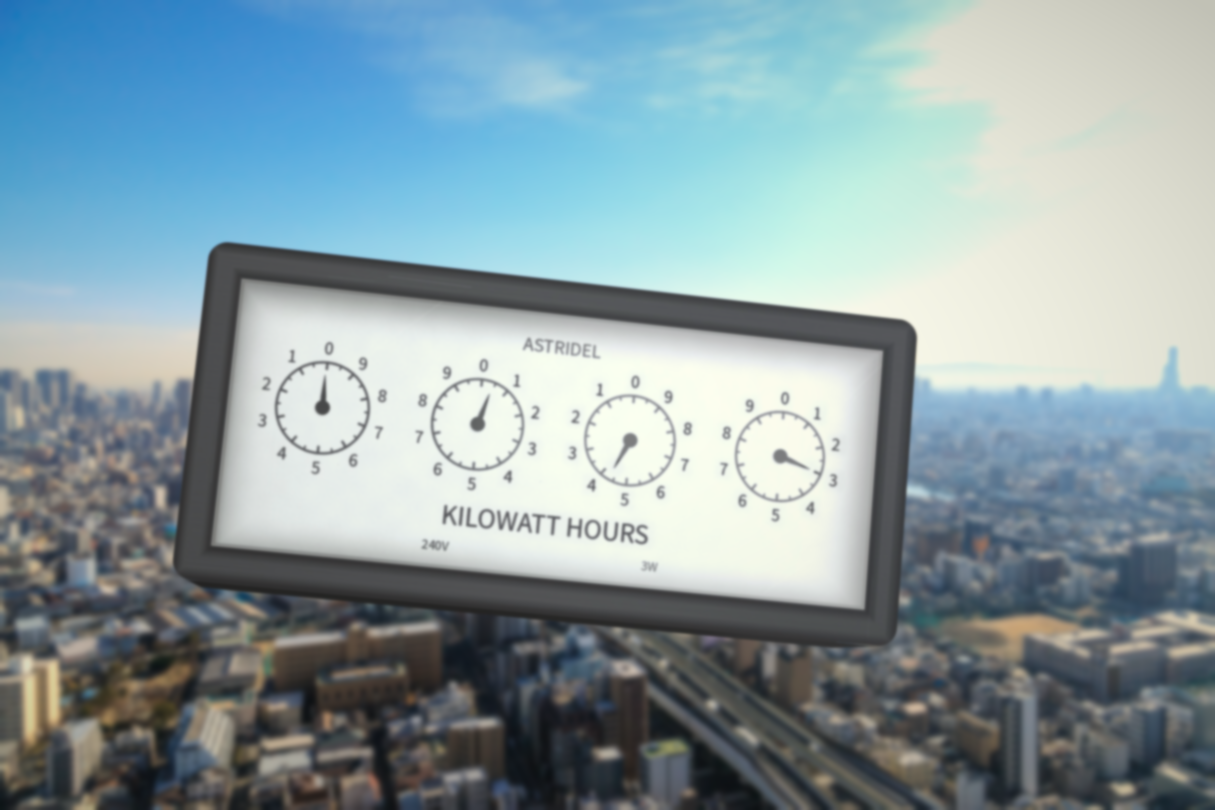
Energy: {"value": 43, "unit": "kWh"}
